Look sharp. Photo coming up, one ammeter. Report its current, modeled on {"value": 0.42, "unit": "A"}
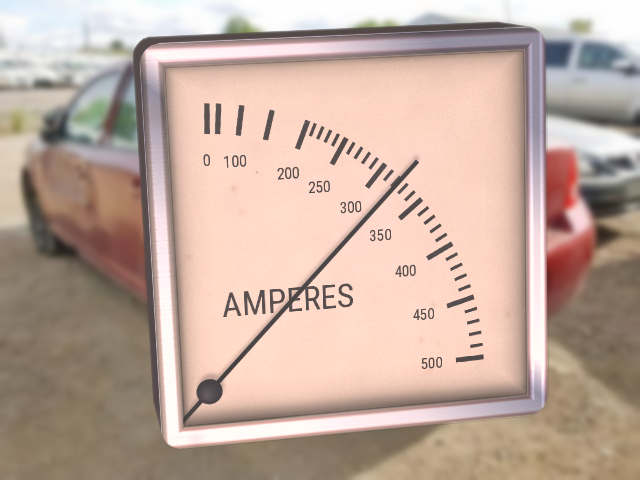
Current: {"value": 320, "unit": "A"}
